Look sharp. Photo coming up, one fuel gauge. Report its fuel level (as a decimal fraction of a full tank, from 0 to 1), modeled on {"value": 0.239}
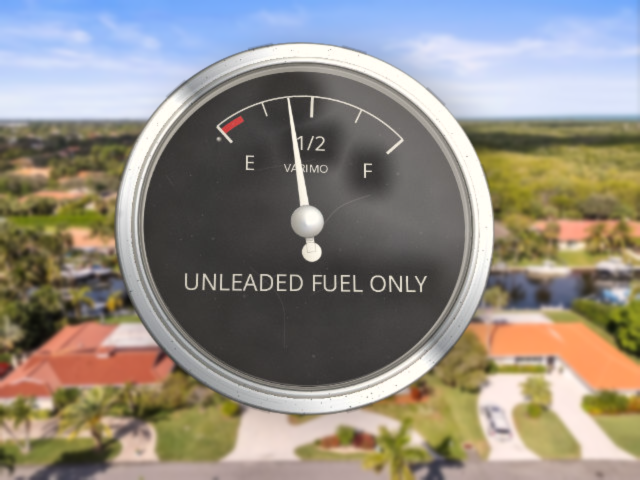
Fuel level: {"value": 0.375}
